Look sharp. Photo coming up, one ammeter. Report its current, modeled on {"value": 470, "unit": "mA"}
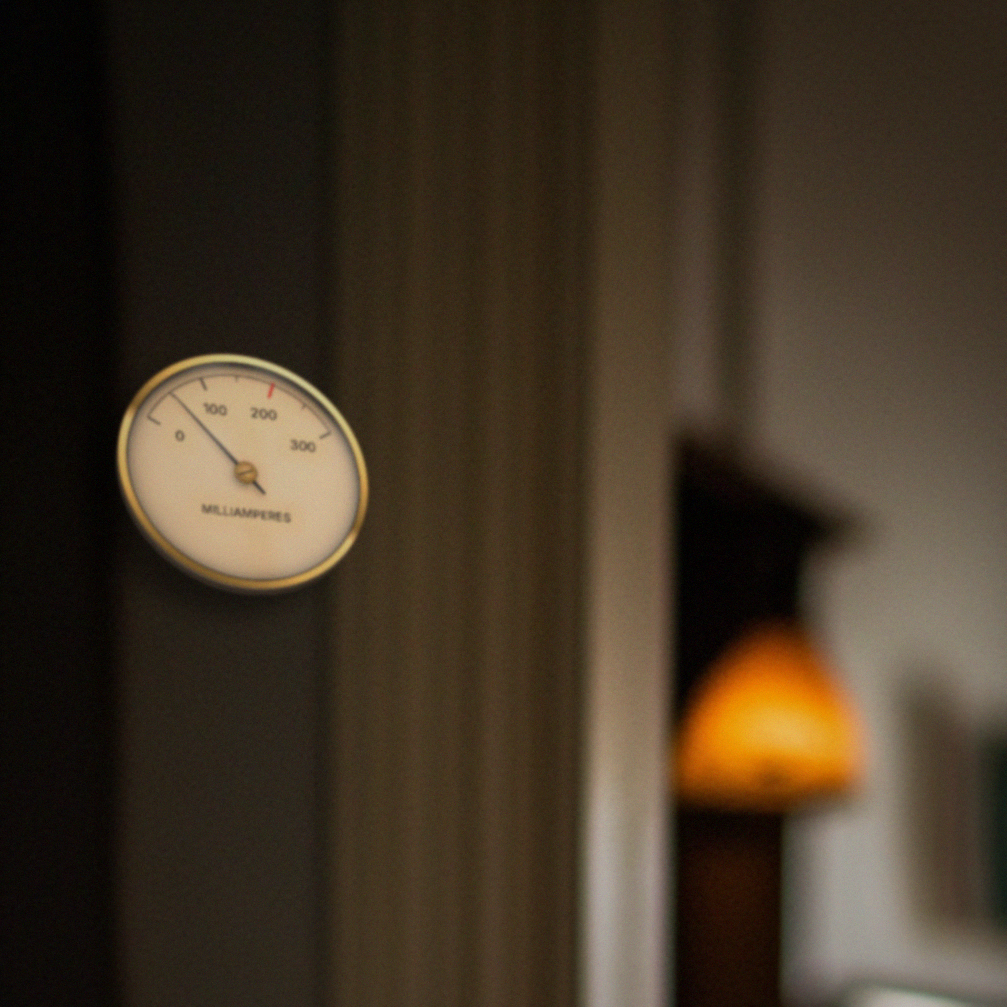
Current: {"value": 50, "unit": "mA"}
